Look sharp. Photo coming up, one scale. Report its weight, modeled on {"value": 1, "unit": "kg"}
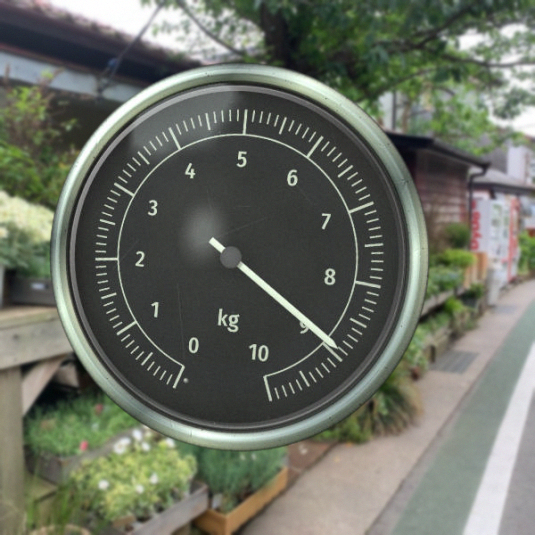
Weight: {"value": 8.9, "unit": "kg"}
